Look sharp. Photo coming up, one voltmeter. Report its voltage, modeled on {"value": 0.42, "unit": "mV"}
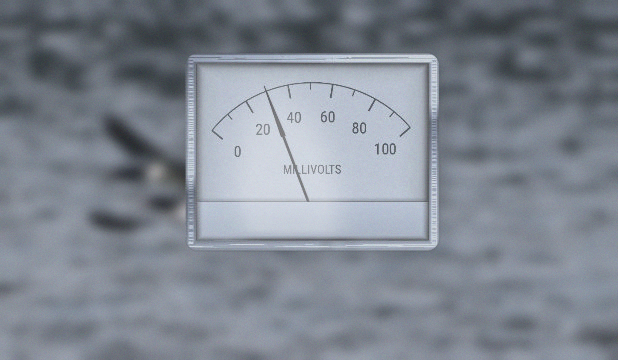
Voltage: {"value": 30, "unit": "mV"}
